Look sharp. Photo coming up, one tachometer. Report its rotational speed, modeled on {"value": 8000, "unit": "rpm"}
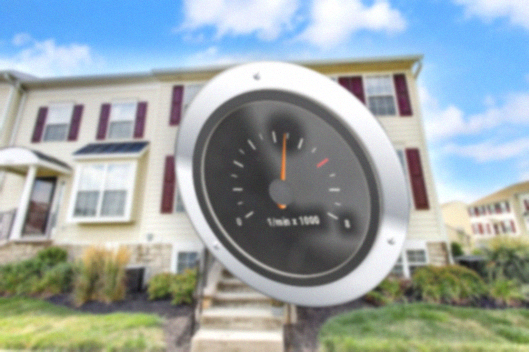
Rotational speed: {"value": 4500, "unit": "rpm"}
